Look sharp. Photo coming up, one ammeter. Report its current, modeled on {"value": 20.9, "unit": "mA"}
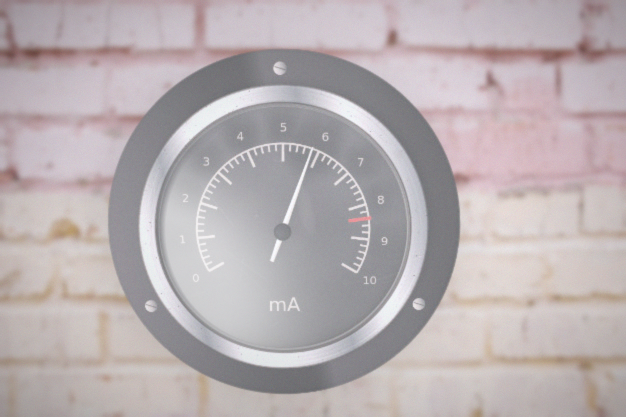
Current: {"value": 5.8, "unit": "mA"}
